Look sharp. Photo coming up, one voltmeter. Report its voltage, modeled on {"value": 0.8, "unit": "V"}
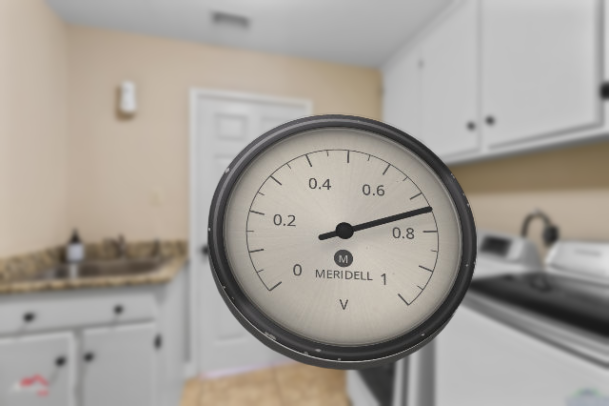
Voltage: {"value": 0.75, "unit": "V"}
